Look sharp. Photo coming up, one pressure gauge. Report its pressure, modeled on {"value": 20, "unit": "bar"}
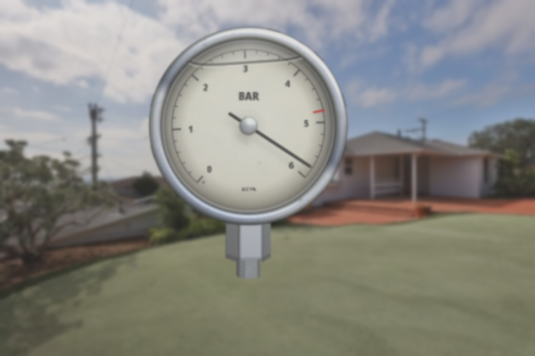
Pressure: {"value": 5.8, "unit": "bar"}
